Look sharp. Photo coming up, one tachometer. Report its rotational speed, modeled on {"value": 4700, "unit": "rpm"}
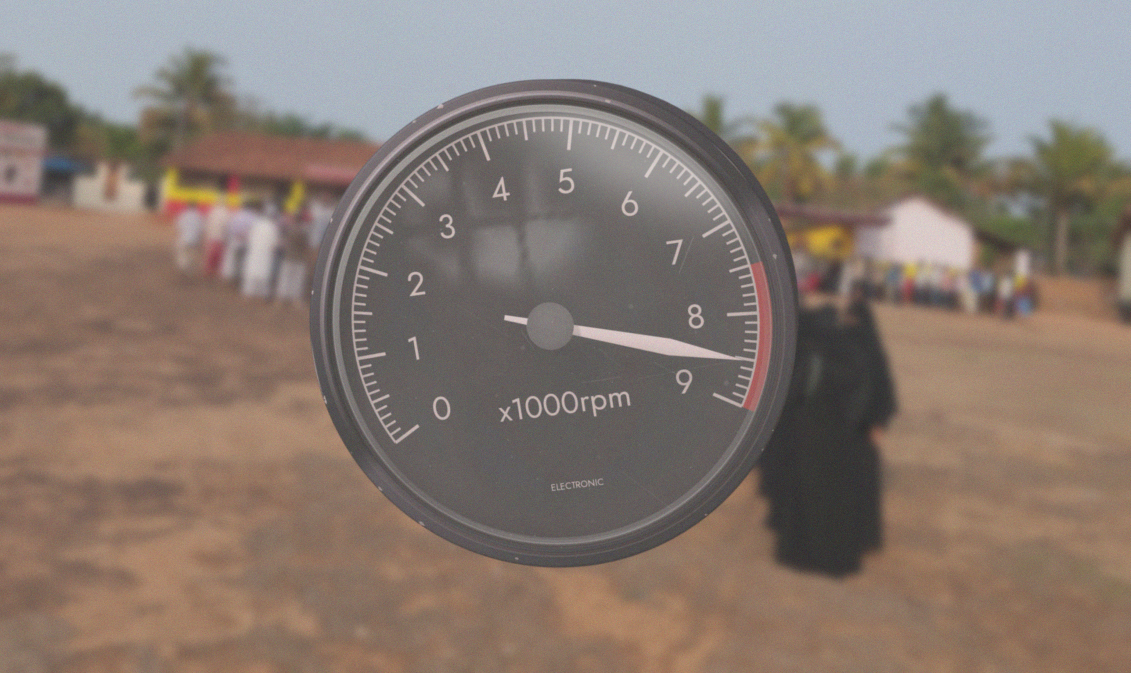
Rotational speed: {"value": 8500, "unit": "rpm"}
